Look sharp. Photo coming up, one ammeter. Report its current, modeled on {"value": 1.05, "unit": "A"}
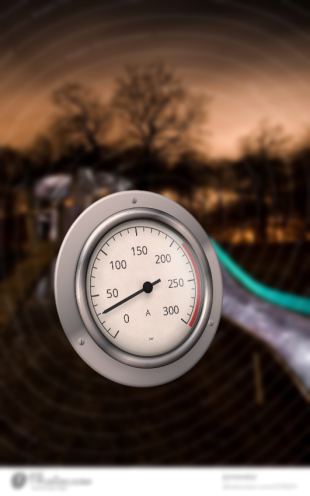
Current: {"value": 30, "unit": "A"}
